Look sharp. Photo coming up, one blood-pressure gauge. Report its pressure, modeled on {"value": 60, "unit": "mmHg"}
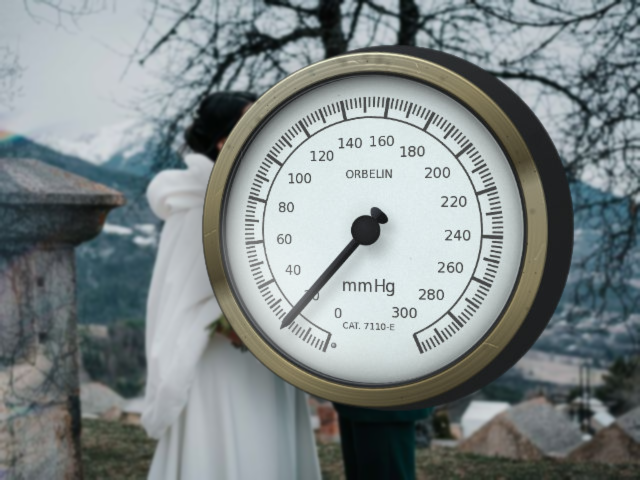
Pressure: {"value": 20, "unit": "mmHg"}
